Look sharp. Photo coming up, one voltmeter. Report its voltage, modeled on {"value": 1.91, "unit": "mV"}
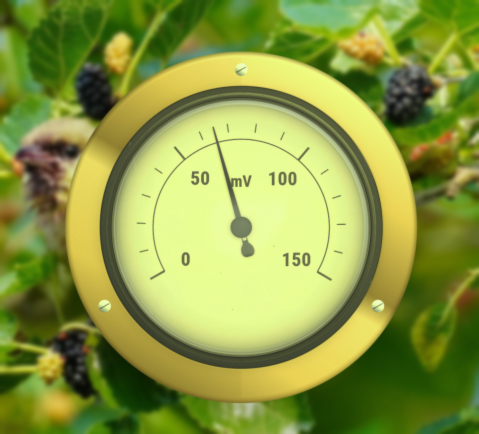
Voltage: {"value": 65, "unit": "mV"}
